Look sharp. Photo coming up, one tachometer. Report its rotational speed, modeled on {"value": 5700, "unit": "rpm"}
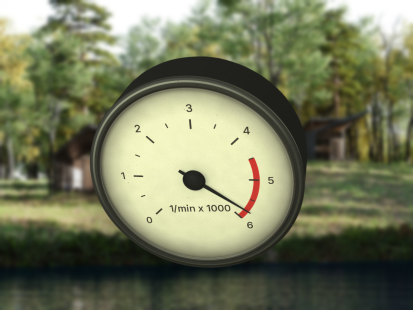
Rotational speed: {"value": 5750, "unit": "rpm"}
